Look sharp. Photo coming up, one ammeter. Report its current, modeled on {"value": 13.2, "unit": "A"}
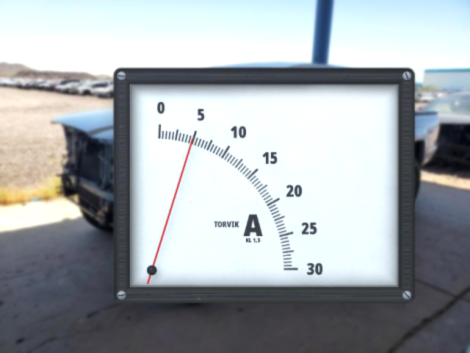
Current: {"value": 5, "unit": "A"}
